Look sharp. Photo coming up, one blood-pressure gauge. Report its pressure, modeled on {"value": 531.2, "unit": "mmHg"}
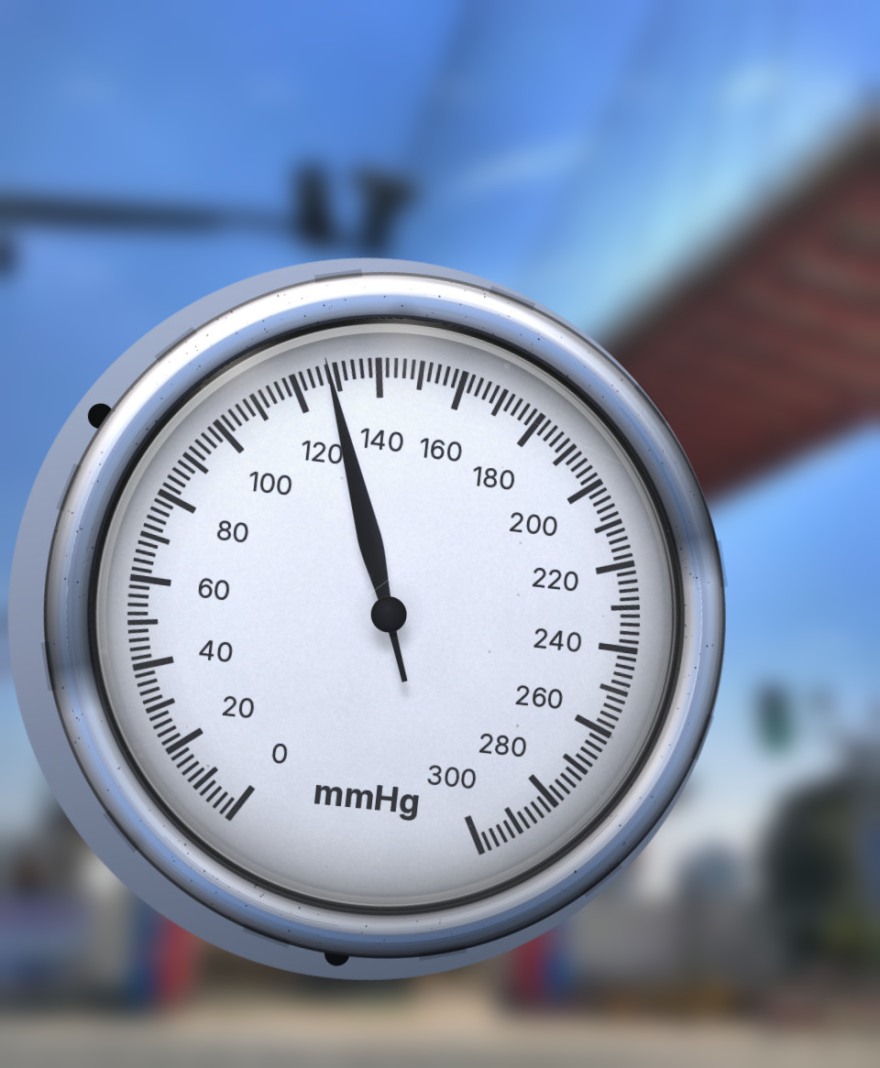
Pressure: {"value": 128, "unit": "mmHg"}
